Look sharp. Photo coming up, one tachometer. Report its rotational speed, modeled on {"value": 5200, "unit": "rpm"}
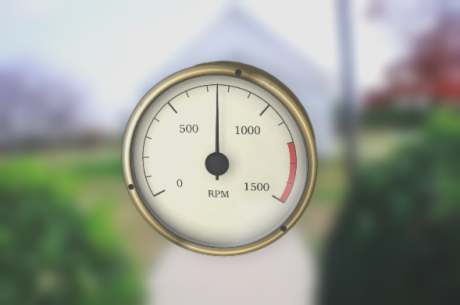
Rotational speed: {"value": 750, "unit": "rpm"}
